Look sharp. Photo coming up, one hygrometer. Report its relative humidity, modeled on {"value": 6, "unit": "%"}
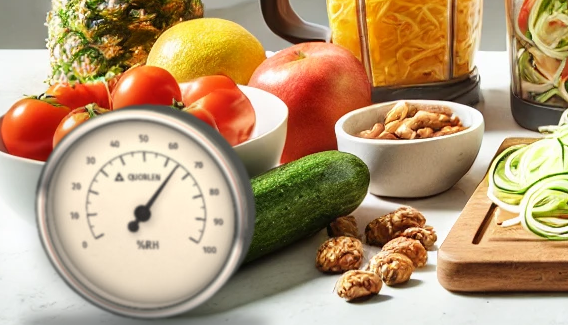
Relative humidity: {"value": 65, "unit": "%"}
